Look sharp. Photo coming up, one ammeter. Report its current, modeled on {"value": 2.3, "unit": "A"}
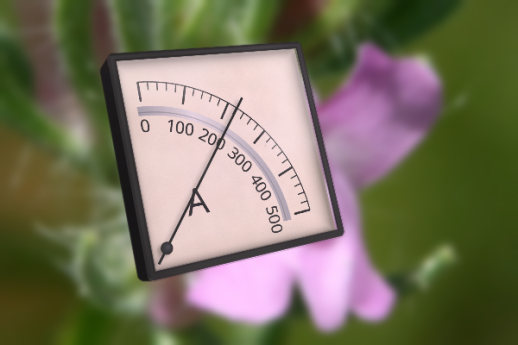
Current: {"value": 220, "unit": "A"}
